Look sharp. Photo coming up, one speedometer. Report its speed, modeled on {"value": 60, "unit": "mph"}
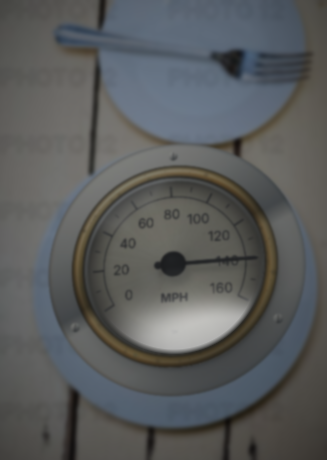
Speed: {"value": 140, "unit": "mph"}
